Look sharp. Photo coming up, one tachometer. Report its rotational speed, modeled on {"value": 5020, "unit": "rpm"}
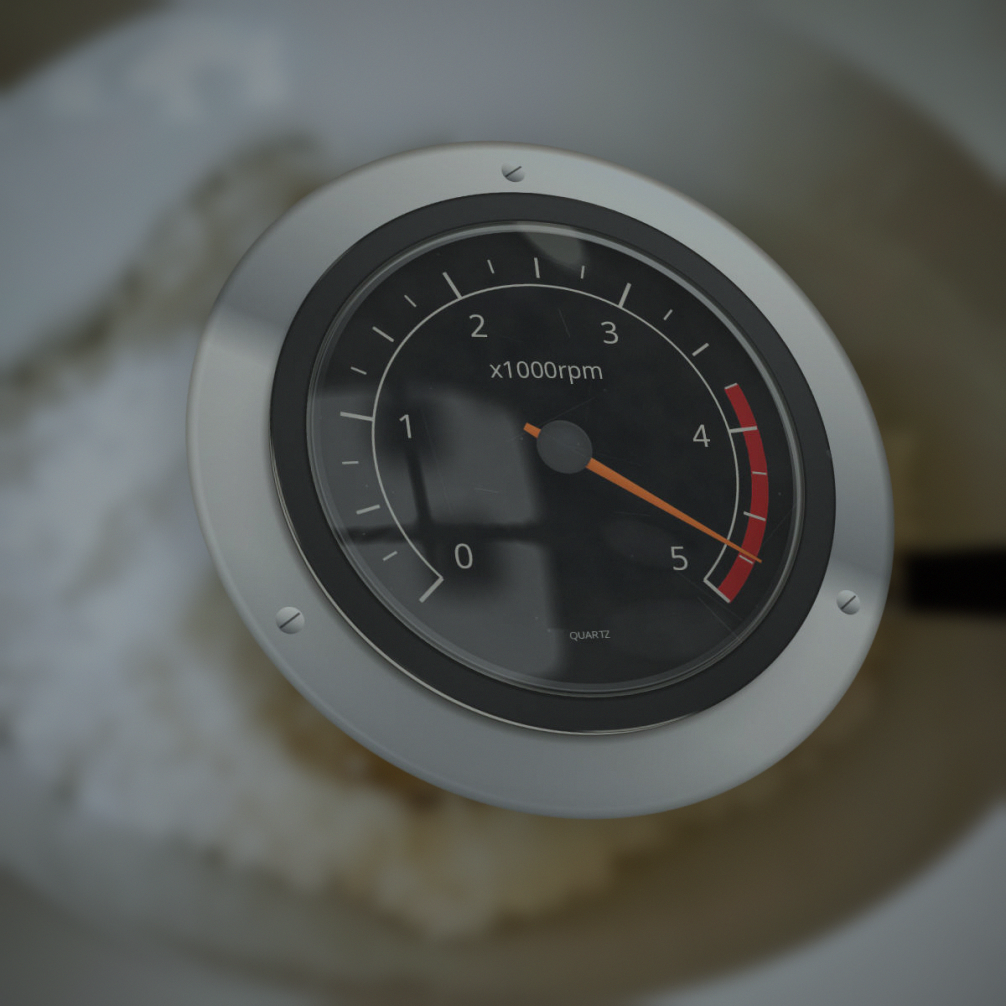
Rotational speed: {"value": 4750, "unit": "rpm"}
